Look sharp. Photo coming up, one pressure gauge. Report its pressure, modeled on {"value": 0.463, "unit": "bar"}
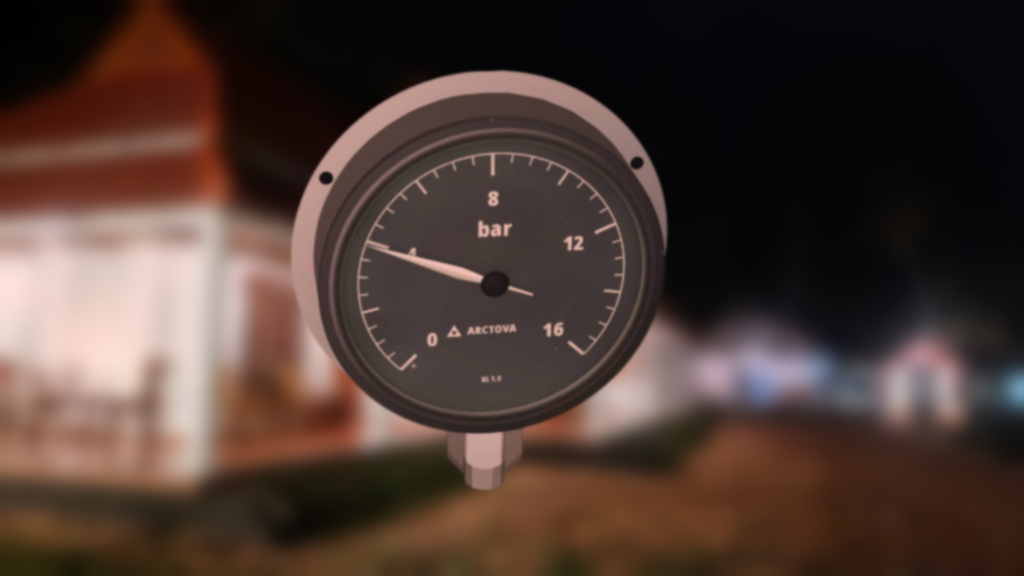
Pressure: {"value": 4, "unit": "bar"}
